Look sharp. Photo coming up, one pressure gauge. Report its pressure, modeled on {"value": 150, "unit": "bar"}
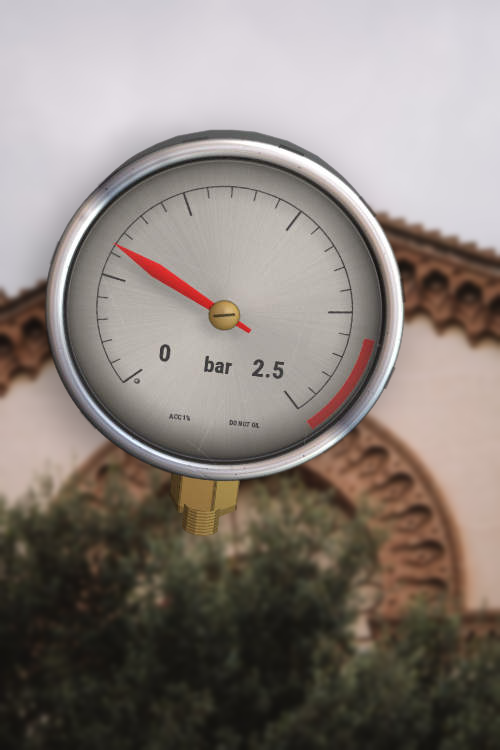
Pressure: {"value": 0.65, "unit": "bar"}
